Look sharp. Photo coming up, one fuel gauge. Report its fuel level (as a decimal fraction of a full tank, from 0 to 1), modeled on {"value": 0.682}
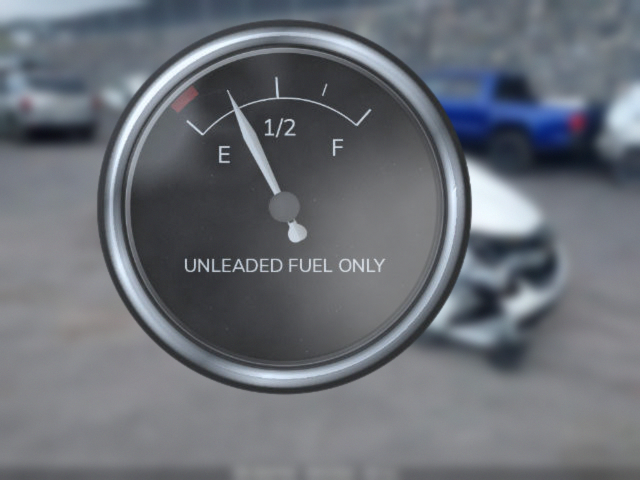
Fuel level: {"value": 0.25}
